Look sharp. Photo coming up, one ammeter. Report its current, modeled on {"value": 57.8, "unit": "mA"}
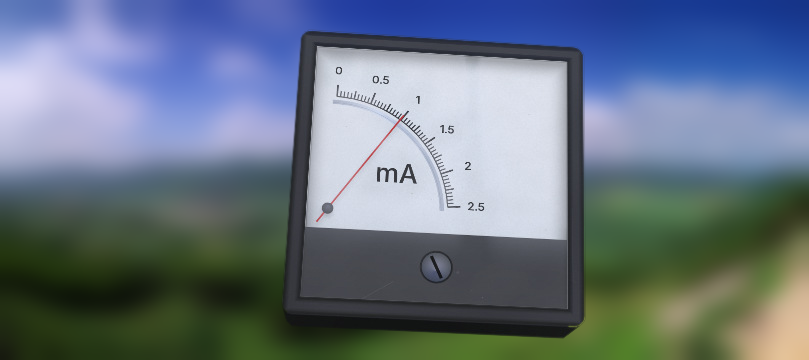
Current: {"value": 1, "unit": "mA"}
